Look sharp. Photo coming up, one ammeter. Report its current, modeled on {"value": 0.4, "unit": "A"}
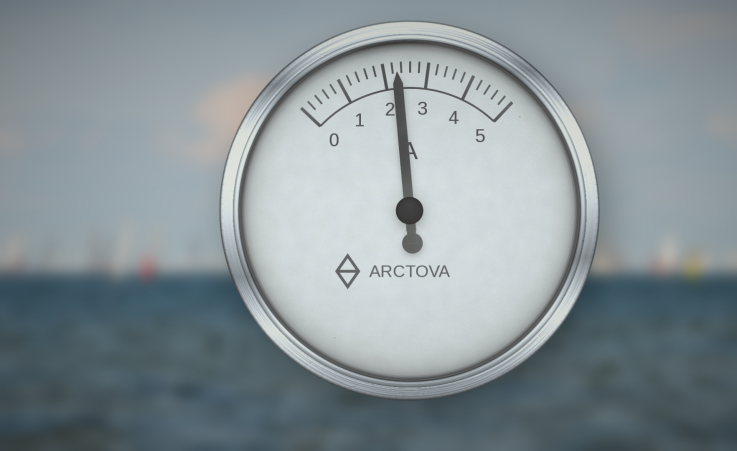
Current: {"value": 2.3, "unit": "A"}
